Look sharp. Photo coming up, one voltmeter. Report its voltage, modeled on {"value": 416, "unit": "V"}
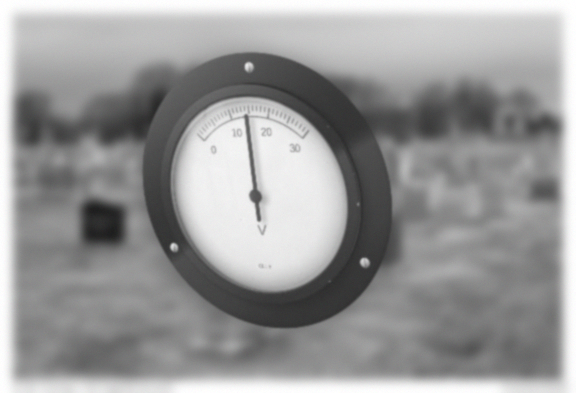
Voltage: {"value": 15, "unit": "V"}
